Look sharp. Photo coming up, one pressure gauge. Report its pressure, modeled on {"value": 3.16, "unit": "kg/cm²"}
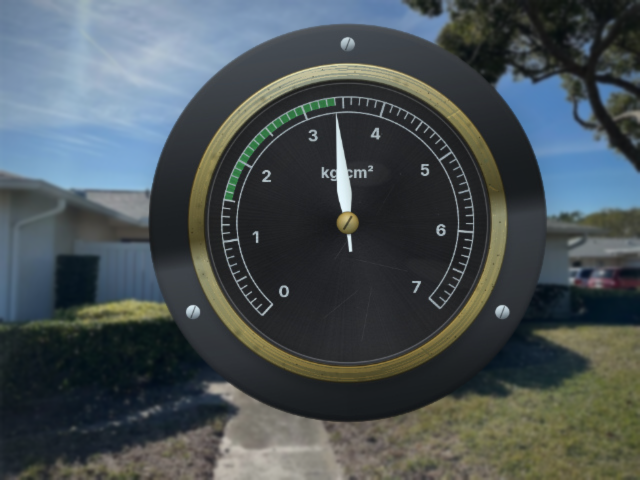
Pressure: {"value": 3.4, "unit": "kg/cm²"}
